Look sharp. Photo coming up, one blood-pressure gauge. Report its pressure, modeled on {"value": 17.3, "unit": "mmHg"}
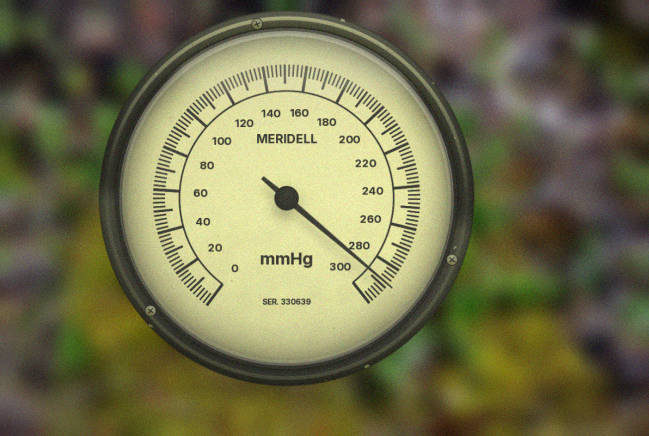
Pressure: {"value": 288, "unit": "mmHg"}
